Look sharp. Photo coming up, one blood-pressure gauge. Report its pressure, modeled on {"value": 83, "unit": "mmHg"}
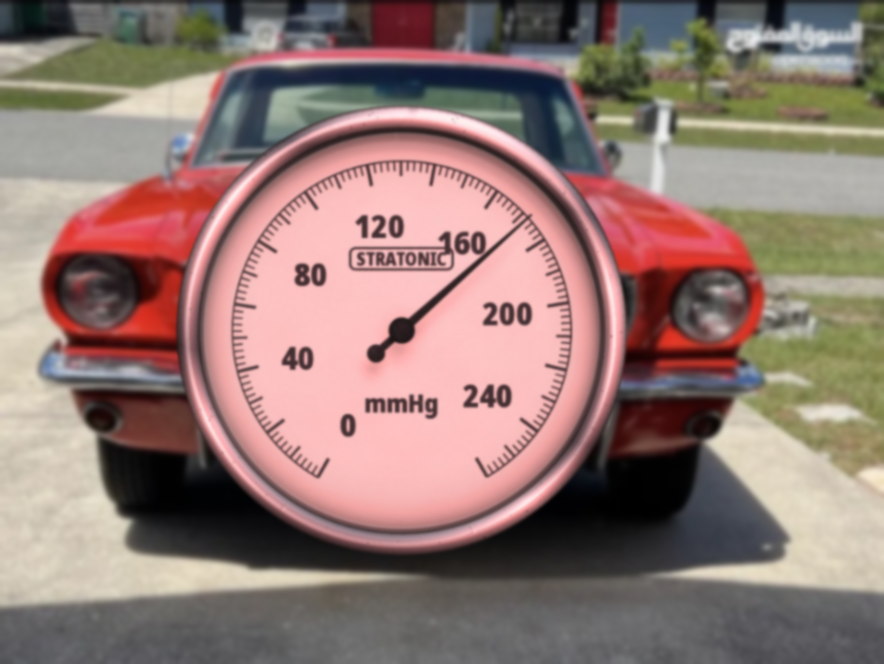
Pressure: {"value": 172, "unit": "mmHg"}
